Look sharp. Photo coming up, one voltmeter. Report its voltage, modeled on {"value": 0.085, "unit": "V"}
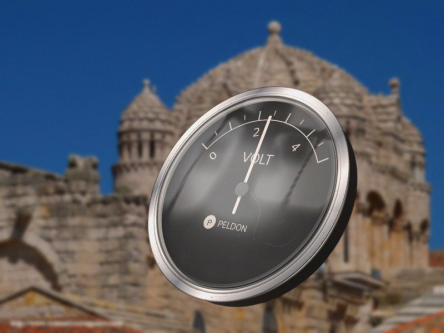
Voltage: {"value": 2.5, "unit": "V"}
